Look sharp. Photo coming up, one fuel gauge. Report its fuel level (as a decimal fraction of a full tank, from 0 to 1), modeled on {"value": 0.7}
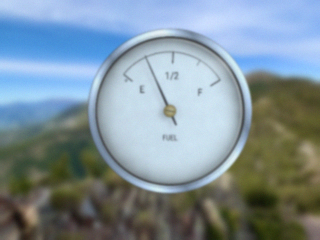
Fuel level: {"value": 0.25}
